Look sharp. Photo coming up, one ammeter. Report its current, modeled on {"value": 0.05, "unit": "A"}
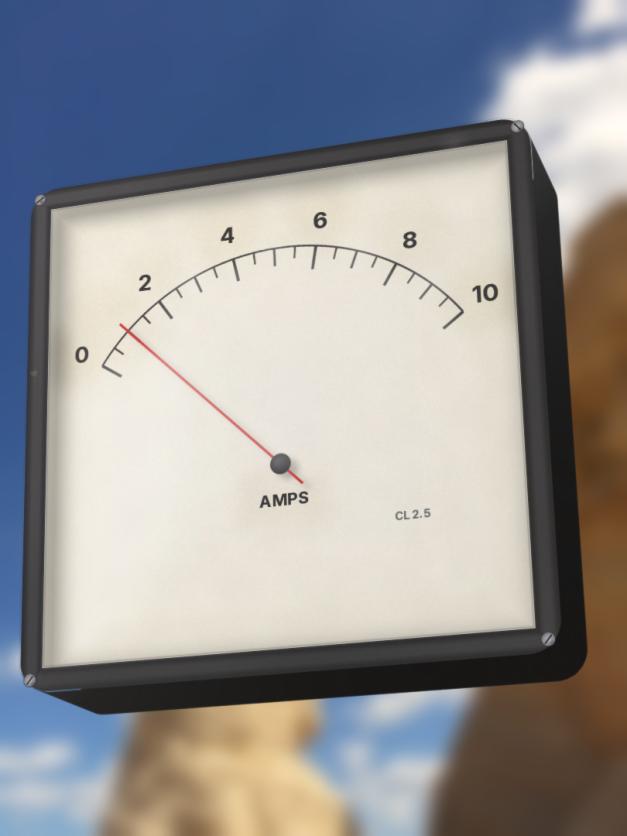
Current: {"value": 1, "unit": "A"}
